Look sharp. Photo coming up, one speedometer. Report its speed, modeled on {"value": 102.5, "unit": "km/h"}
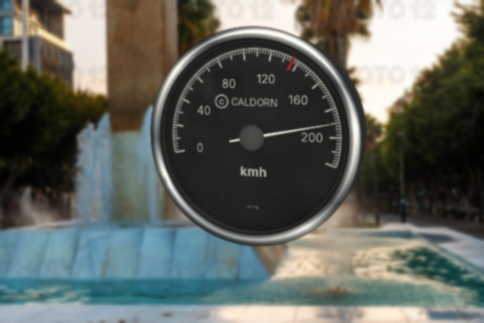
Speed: {"value": 190, "unit": "km/h"}
